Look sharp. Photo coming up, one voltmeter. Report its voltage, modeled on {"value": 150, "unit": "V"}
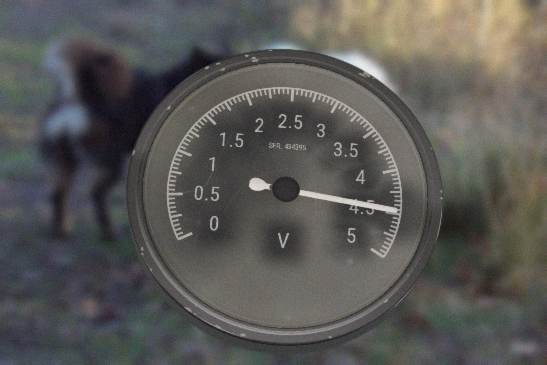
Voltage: {"value": 4.5, "unit": "V"}
